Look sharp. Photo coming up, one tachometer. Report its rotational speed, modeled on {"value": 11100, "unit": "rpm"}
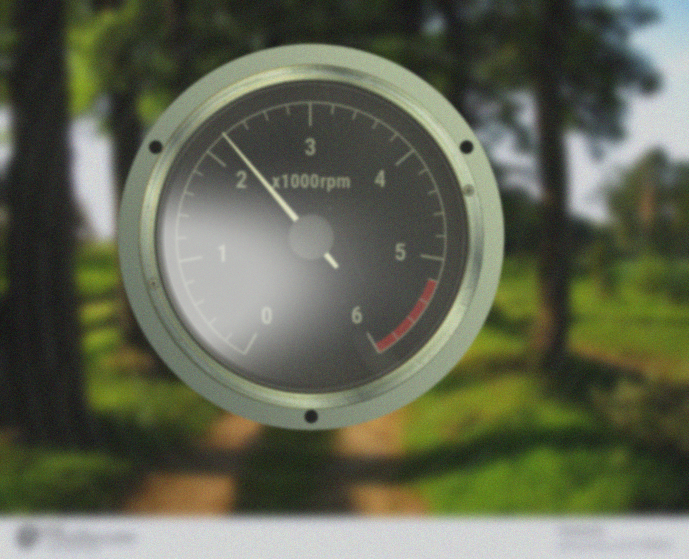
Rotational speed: {"value": 2200, "unit": "rpm"}
